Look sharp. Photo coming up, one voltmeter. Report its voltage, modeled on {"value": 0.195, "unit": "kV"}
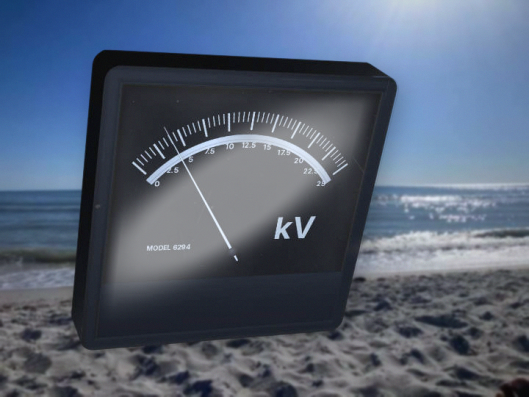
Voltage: {"value": 4, "unit": "kV"}
